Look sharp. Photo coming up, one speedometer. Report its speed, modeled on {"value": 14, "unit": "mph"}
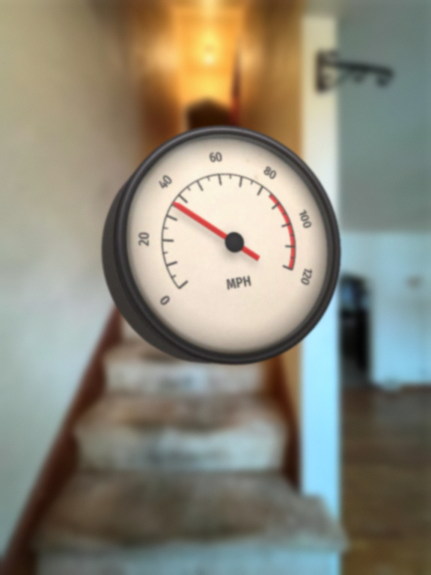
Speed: {"value": 35, "unit": "mph"}
